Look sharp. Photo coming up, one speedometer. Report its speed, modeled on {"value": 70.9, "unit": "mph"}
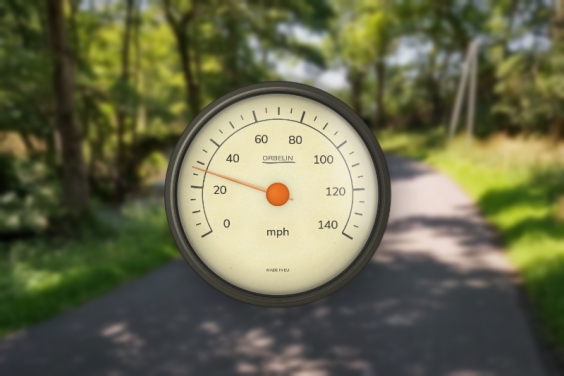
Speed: {"value": 27.5, "unit": "mph"}
